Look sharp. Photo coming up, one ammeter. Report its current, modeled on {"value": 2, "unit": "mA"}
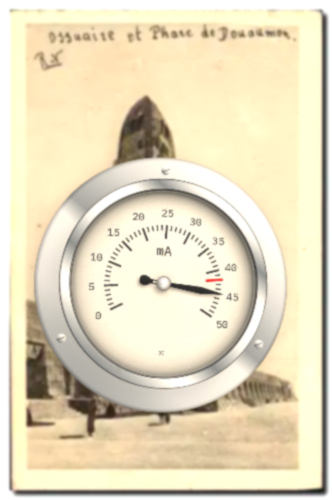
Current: {"value": 45, "unit": "mA"}
